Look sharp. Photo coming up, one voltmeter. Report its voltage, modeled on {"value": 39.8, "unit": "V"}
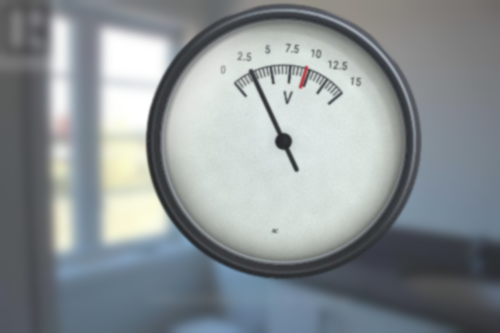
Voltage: {"value": 2.5, "unit": "V"}
